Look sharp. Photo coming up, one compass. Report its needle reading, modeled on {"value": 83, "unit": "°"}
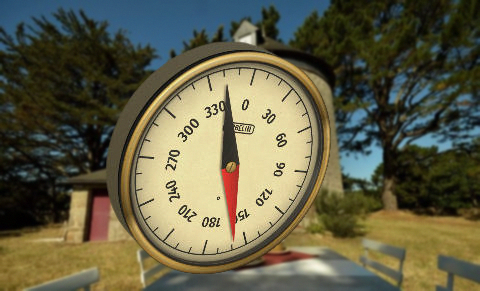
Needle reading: {"value": 160, "unit": "°"}
